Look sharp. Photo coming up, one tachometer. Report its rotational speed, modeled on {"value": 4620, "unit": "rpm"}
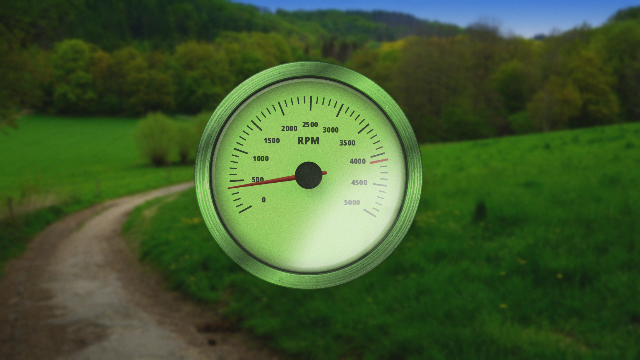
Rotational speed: {"value": 400, "unit": "rpm"}
